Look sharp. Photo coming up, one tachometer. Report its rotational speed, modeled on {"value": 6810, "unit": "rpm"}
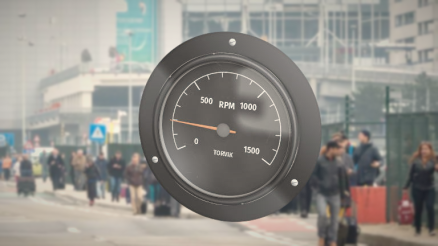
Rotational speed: {"value": 200, "unit": "rpm"}
